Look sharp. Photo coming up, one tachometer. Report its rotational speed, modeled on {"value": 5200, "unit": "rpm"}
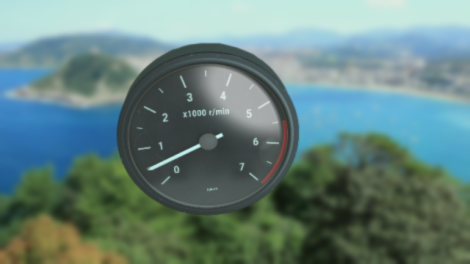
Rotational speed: {"value": 500, "unit": "rpm"}
